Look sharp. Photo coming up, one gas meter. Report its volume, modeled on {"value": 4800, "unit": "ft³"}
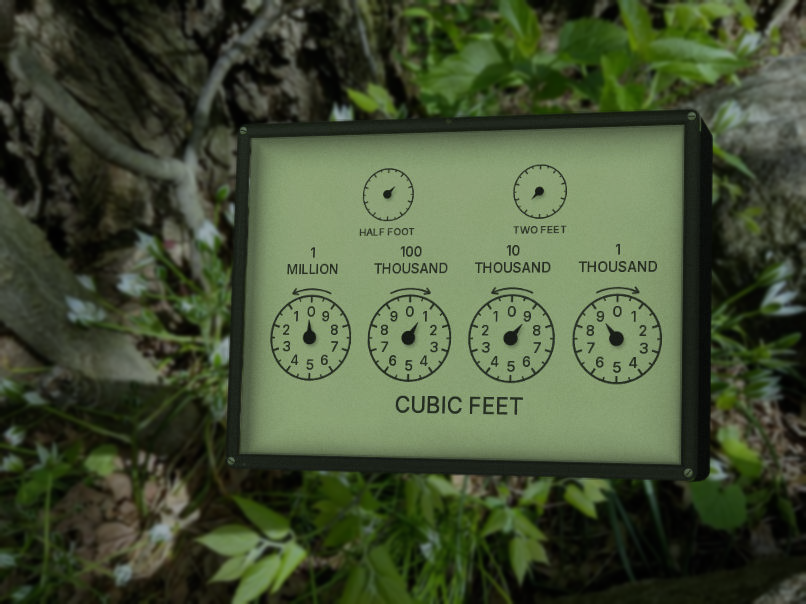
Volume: {"value": 8900, "unit": "ft³"}
